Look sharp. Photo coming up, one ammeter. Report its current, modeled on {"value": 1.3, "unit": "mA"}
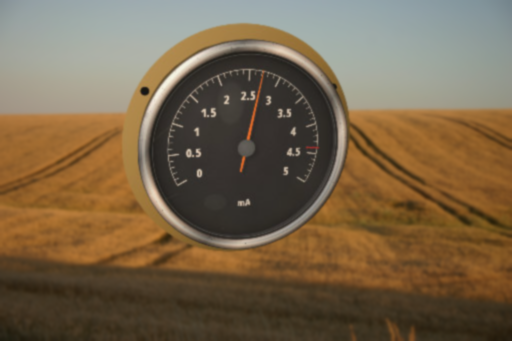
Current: {"value": 2.7, "unit": "mA"}
